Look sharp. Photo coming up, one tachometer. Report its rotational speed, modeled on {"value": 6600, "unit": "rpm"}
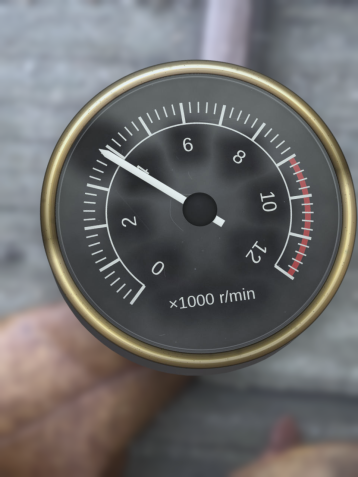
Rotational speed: {"value": 3800, "unit": "rpm"}
